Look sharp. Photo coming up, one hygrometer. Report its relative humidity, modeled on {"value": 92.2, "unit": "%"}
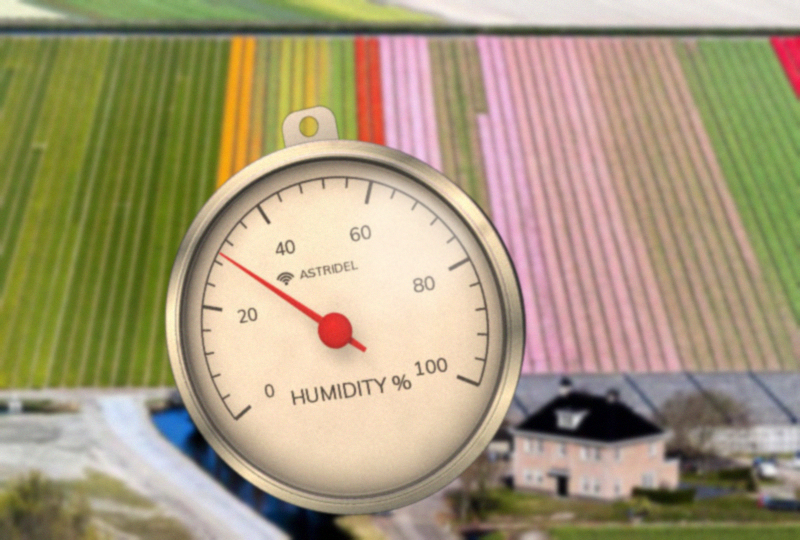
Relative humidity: {"value": 30, "unit": "%"}
